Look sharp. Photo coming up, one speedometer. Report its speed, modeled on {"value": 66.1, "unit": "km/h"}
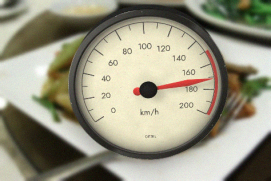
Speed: {"value": 170, "unit": "km/h"}
